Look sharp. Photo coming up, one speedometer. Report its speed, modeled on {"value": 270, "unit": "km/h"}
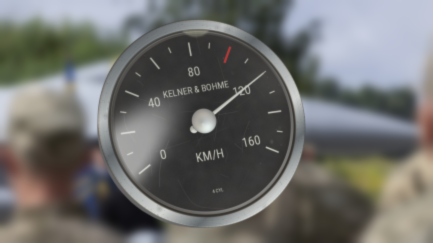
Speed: {"value": 120, "unit": "km/h"}
